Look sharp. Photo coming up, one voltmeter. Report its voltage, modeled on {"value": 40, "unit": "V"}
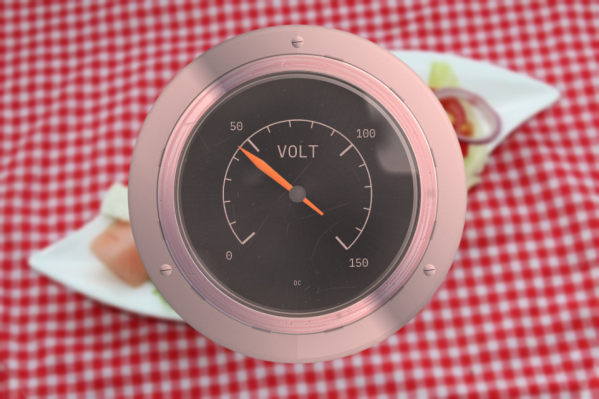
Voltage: {"value": 45, "unit": "V"}
